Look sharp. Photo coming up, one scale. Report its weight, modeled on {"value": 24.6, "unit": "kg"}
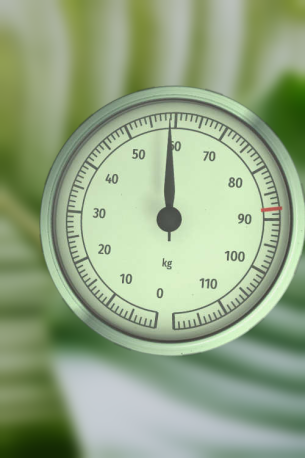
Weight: {"value": 59, "unit": "kg"}
